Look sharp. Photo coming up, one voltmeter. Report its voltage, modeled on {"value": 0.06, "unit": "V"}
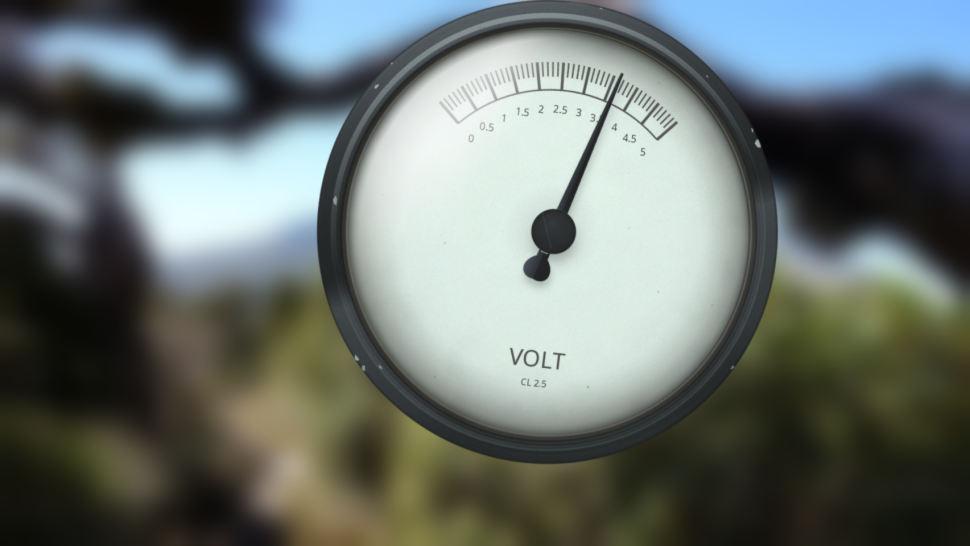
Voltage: {"value": 3.6, "unit": "V"}
